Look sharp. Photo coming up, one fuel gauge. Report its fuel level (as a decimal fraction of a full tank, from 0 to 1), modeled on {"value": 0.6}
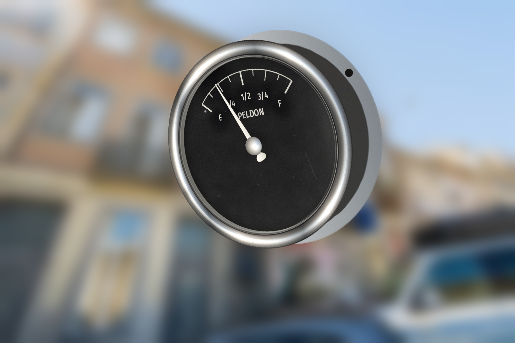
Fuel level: {"value": 0.25}
